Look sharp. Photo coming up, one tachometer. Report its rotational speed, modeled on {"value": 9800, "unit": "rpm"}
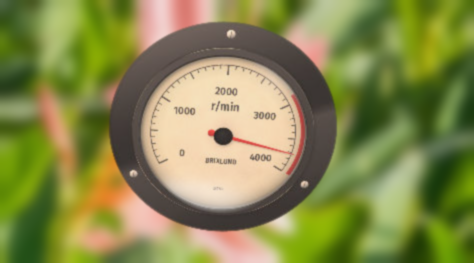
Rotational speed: {"value": 3700, "unit": "rpm"}
